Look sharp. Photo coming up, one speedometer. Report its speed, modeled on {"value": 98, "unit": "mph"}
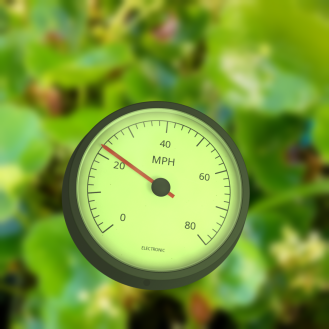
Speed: {"value": 22, "unit": "mph"}
